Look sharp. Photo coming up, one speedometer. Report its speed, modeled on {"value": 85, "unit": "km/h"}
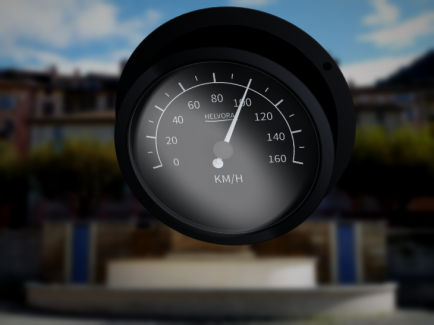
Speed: {"value": 100, "unit": "km/h"}
